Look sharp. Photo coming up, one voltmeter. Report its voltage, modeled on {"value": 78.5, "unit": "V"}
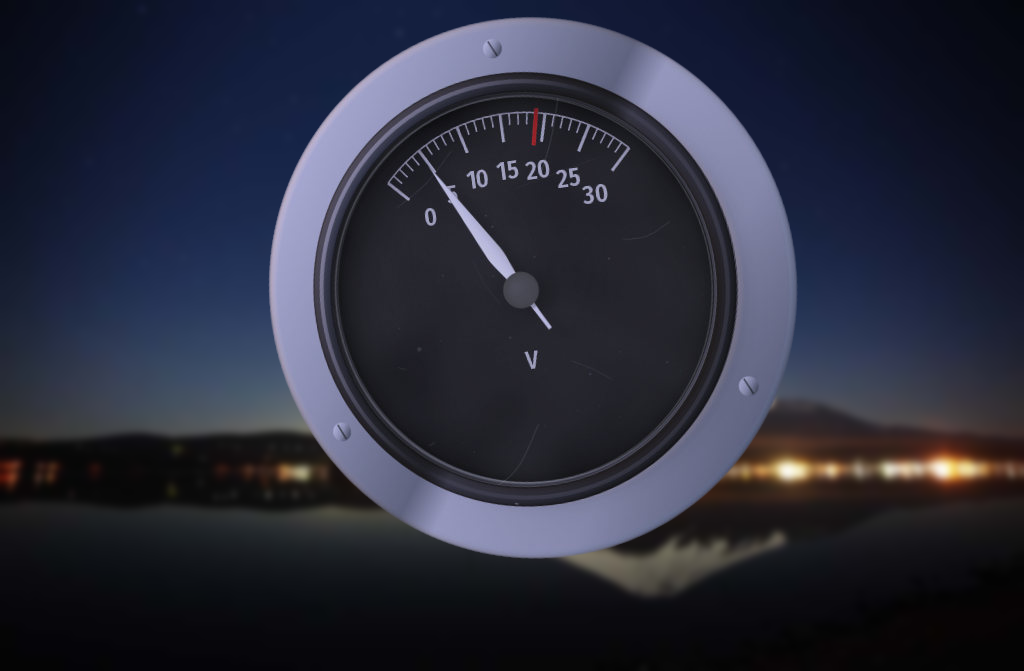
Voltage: {"value": 5, "unit": "V"}
